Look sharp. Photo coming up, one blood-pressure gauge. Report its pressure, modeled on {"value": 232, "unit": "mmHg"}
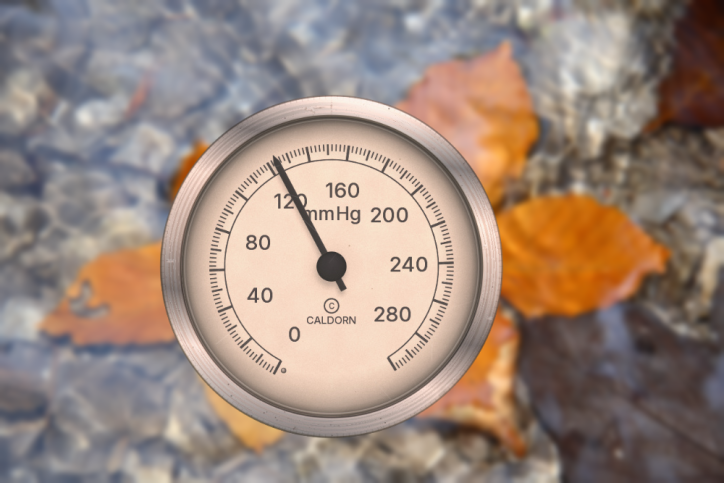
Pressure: {"value": 124, "unit": "mmHg"}
